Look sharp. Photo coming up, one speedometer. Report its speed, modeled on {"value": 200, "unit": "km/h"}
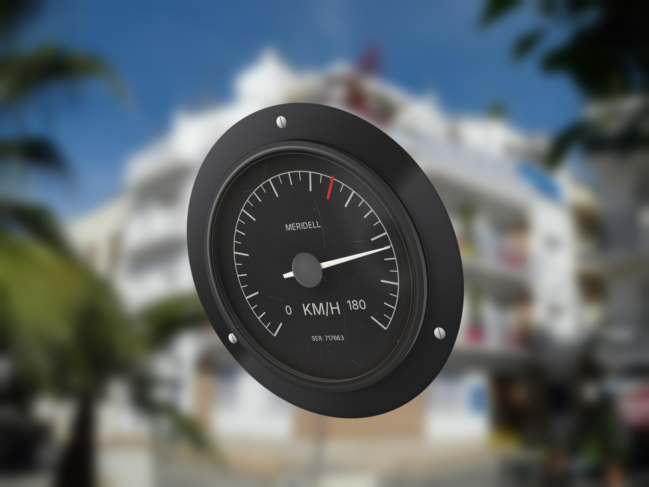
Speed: {"value": 145, "unit": "km/h"}
